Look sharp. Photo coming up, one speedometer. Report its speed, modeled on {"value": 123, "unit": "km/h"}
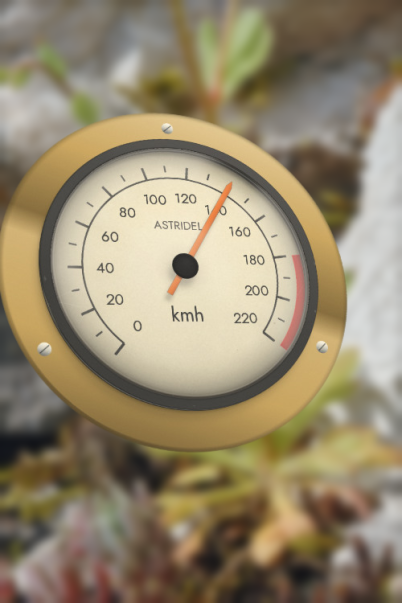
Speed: {"value": 140, "unit": "km/h"}
